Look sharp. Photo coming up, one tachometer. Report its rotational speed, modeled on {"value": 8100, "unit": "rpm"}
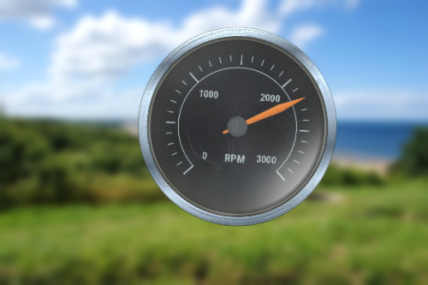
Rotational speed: {"value": 2200, "unit": "rpm"}
